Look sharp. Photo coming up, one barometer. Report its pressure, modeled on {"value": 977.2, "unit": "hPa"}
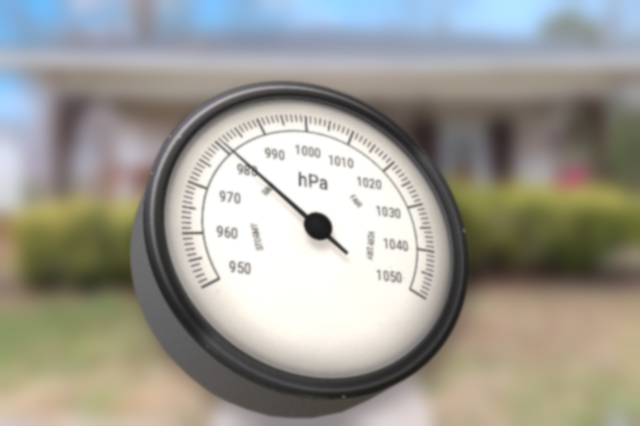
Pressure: {"value": 980, "unit": "hPa"}
